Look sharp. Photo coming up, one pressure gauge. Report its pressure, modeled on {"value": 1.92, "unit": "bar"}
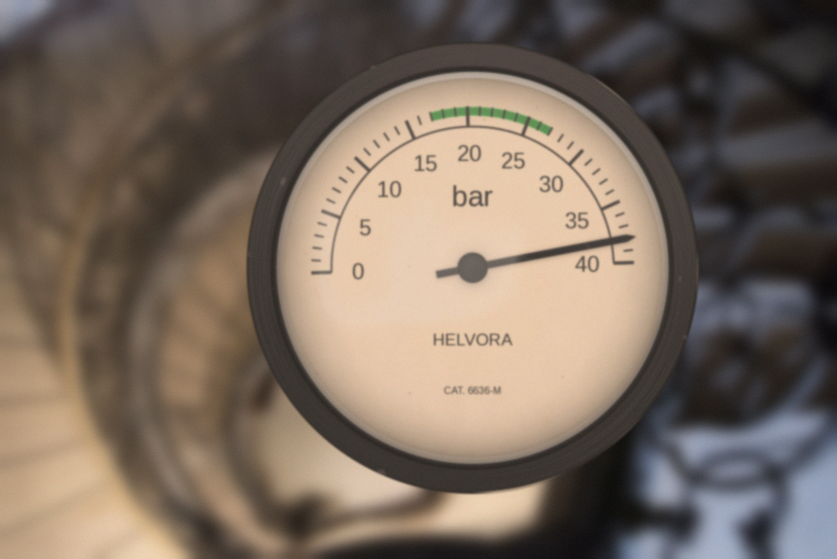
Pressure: {"value": 38, "unit": "bar"}
